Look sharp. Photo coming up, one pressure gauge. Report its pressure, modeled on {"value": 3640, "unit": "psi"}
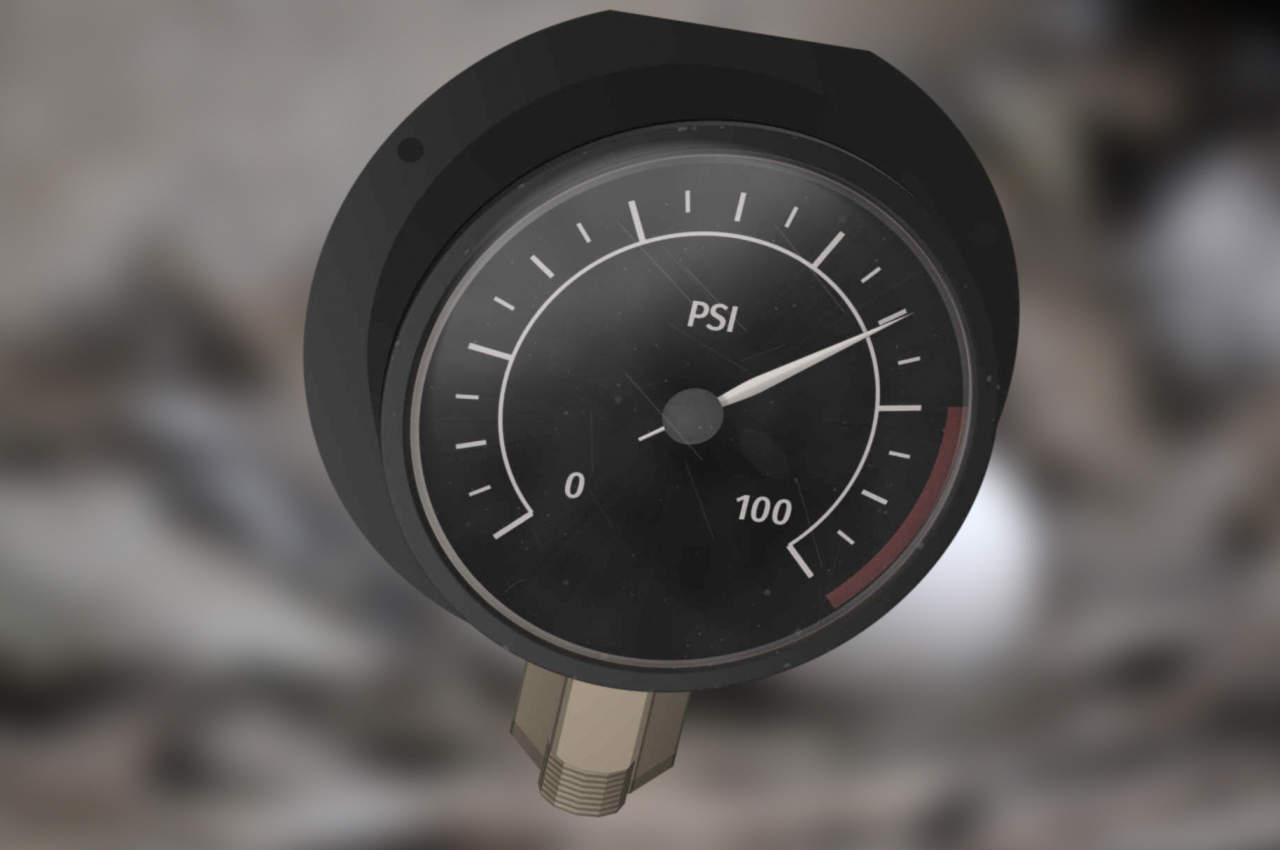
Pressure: {"value": 70, "unit": "psi"}
